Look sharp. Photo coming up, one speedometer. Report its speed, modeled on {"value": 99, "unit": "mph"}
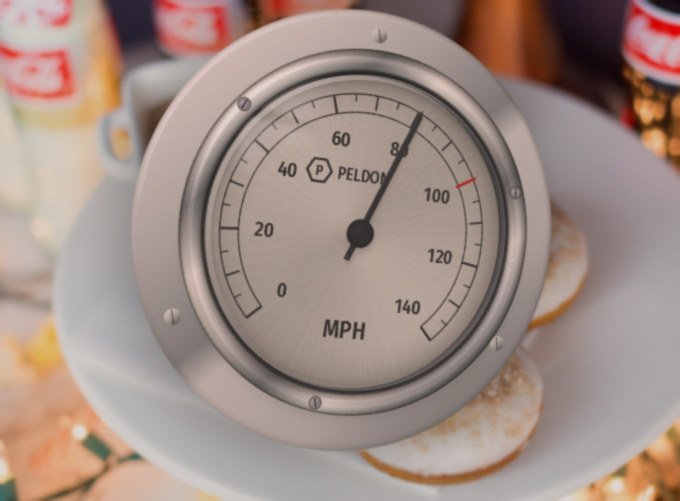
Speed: {"value": 80, "unit": "mph"}
